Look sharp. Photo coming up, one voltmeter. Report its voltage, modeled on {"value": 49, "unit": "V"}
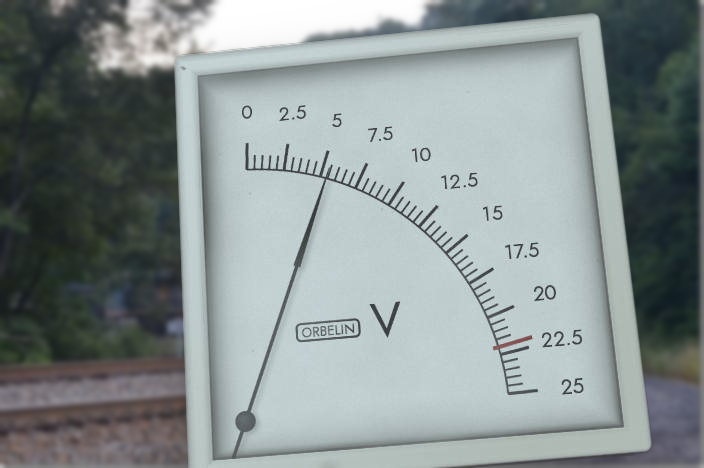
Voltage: {"value": 5.5, "unit": "V"}
